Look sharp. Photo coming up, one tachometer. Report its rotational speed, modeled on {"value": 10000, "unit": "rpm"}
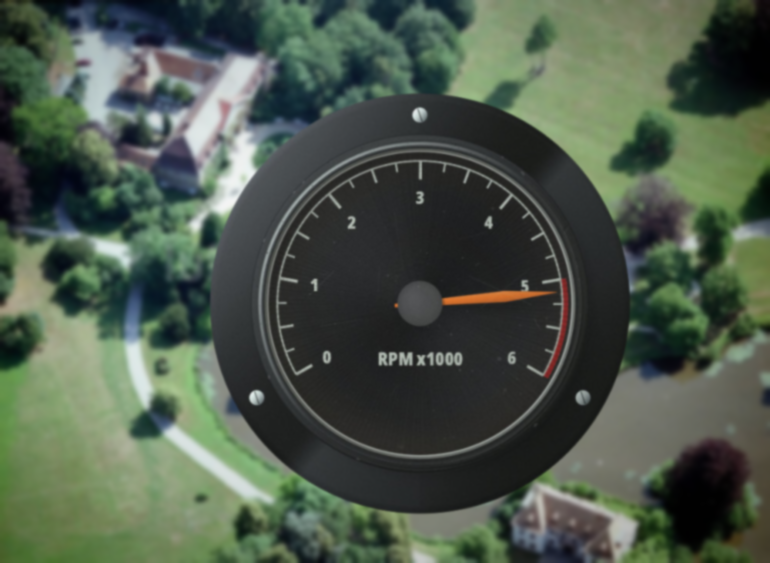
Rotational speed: {"value": 5125, "unit": "rpm"}
